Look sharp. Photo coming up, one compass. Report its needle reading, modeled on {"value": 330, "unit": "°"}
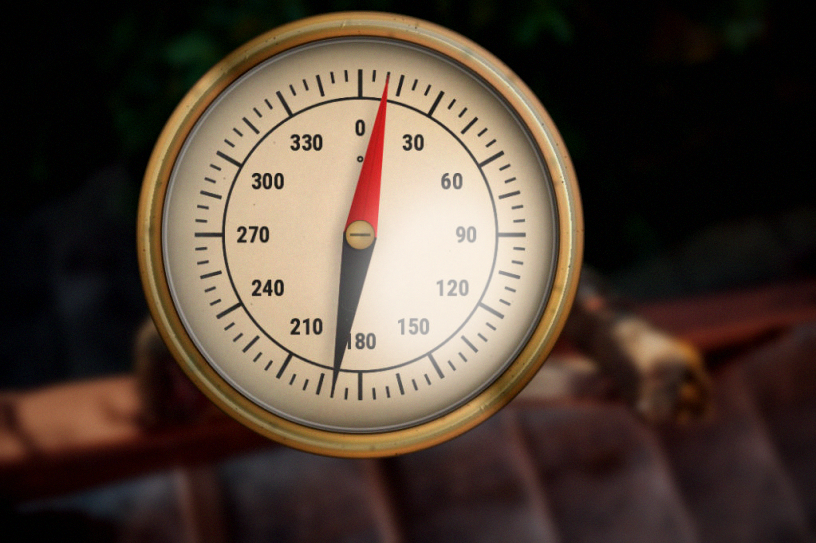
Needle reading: {"value": 10, "unit": "°"}
